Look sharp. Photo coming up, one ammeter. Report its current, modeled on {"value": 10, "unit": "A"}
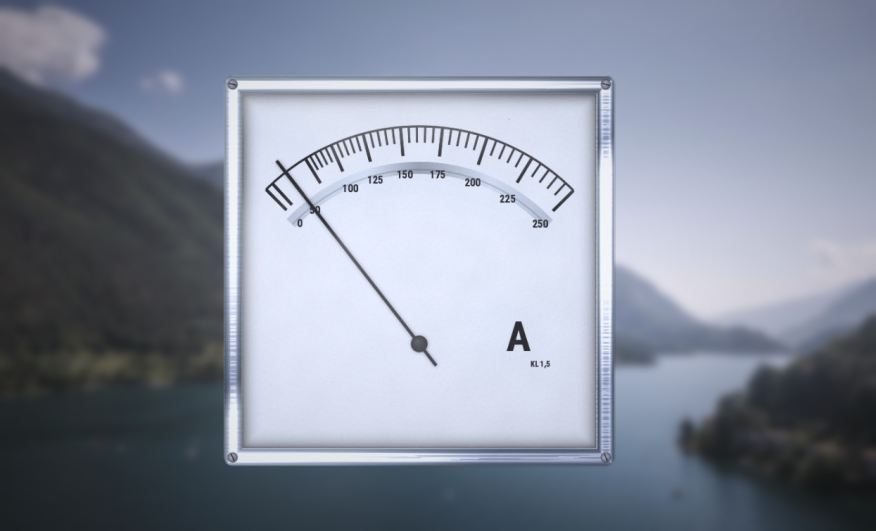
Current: {"value": 50, "unit": "A"}
